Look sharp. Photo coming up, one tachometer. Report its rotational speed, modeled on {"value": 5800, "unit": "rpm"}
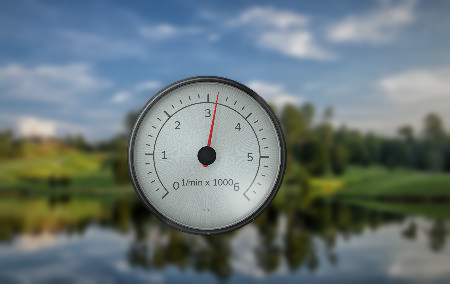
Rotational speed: {"value": 3200, "unit": "rpm"}
